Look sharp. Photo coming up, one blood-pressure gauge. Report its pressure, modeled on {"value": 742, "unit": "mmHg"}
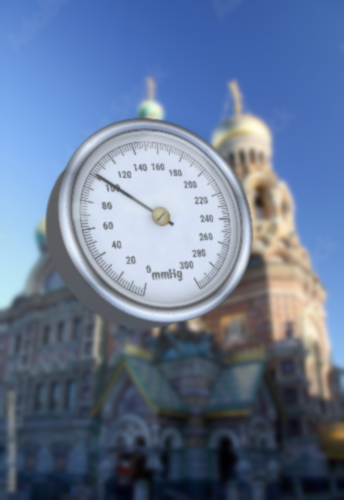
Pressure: {"value": 100, "unit": "mmHg"}
